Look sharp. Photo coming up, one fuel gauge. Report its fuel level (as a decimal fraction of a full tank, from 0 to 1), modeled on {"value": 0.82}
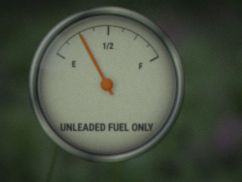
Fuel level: {"value": 0.25}
